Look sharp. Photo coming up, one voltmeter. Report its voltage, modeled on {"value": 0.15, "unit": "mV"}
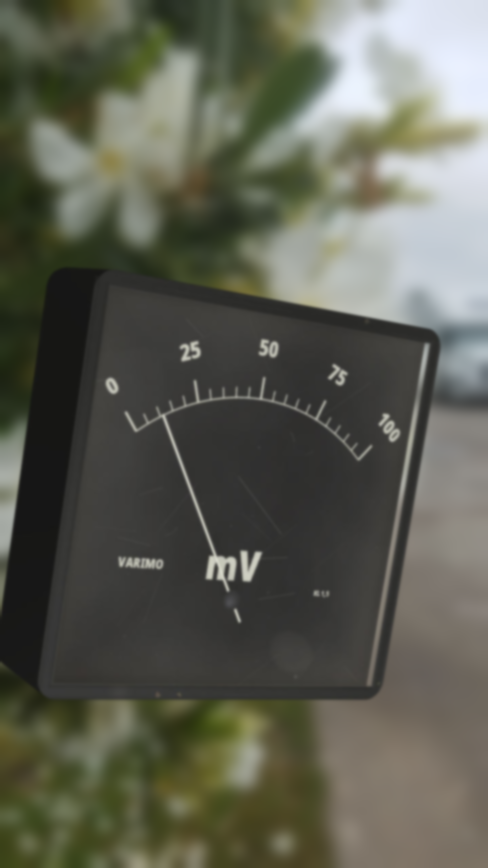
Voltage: {"value": 10, "unit": "mV"}
